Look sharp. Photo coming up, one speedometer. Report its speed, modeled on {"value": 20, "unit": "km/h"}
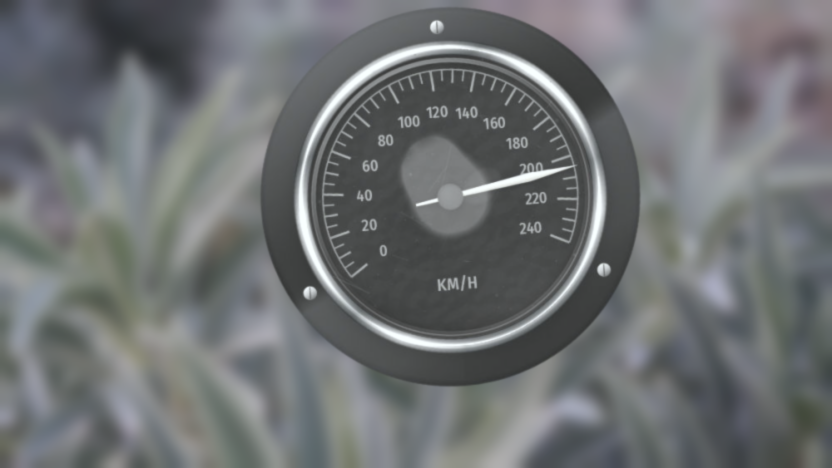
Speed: {"value": 205, "unit": "km/h"}
